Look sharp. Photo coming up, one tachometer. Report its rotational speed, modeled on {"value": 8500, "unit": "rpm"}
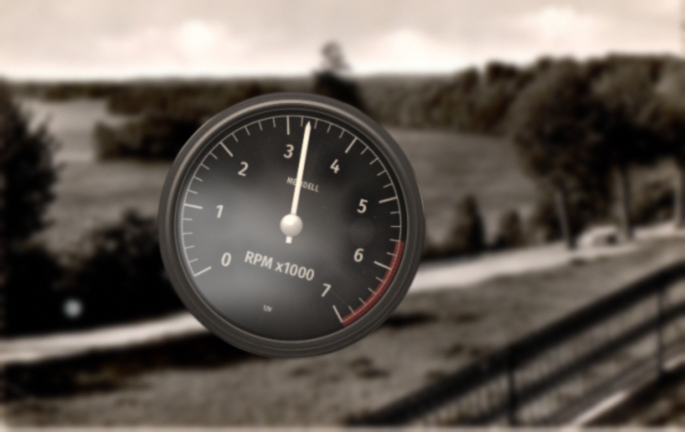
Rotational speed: {"value": 3300, "unit": "rpm"}
